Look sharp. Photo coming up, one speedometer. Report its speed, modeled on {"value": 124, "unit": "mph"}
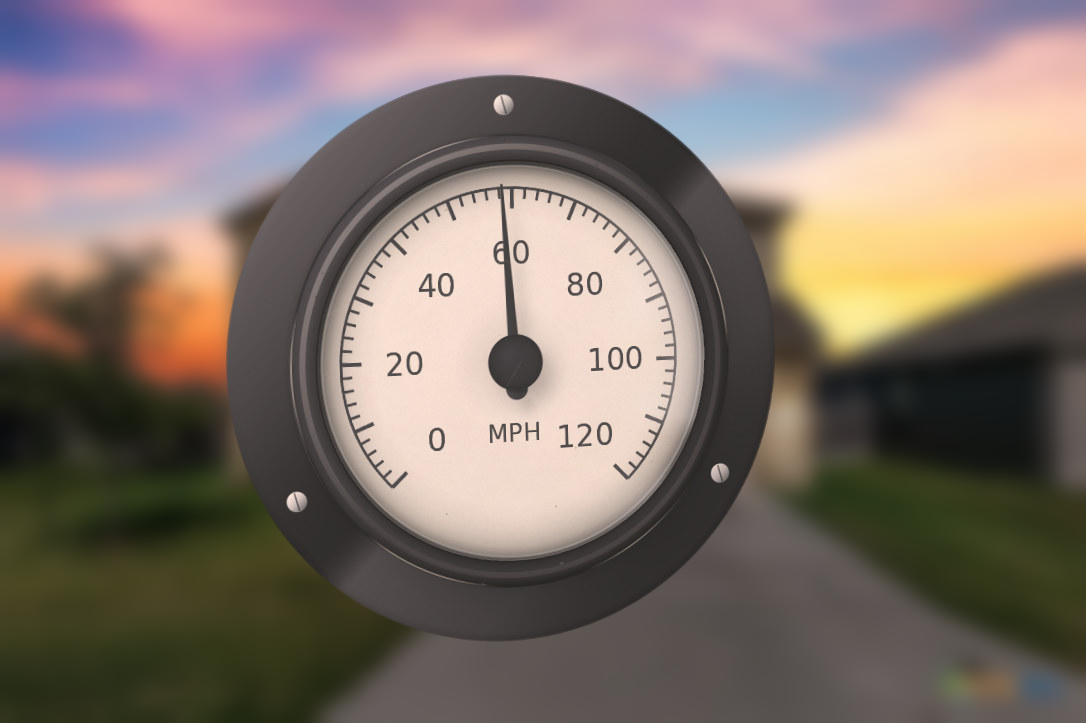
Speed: {"value": 58, "unit": "mph"}
